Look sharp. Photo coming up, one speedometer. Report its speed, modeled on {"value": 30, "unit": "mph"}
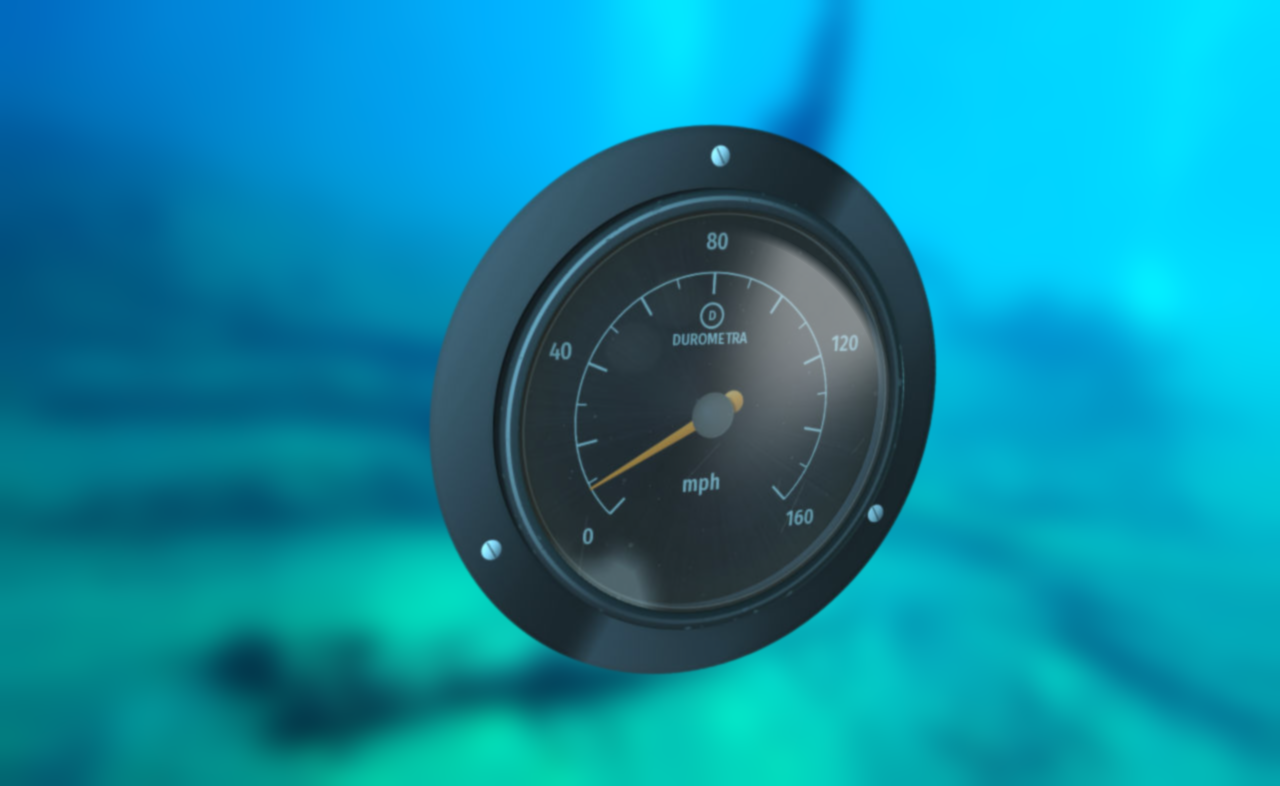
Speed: {"value": 10, "unit": "mph"}
